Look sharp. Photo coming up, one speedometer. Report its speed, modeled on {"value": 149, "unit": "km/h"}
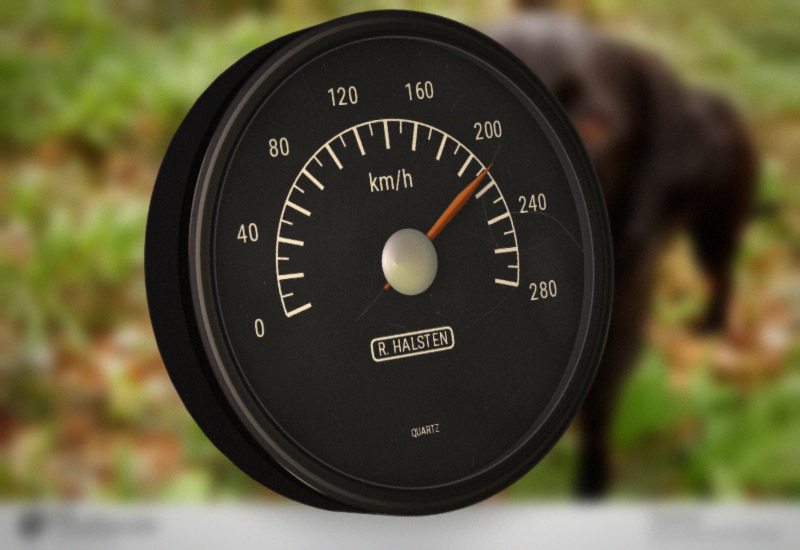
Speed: {"value": 210, "unit": "km/h"}
